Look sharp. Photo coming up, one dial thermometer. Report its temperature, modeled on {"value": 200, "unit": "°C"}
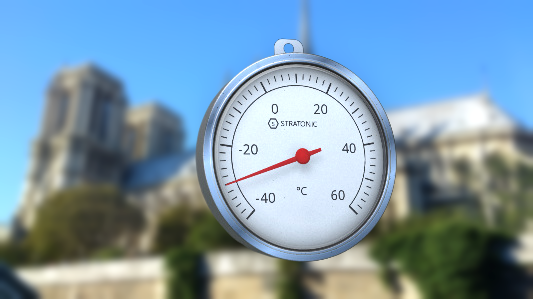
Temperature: {"value": -30, "unit": "°C"}
